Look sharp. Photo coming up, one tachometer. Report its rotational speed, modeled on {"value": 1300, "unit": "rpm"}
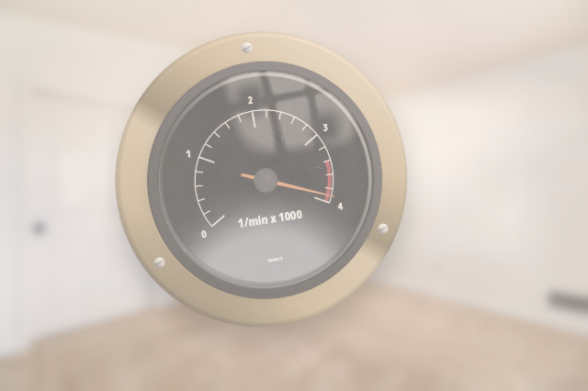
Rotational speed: {"value": 3900, "unit": "rpm"}
